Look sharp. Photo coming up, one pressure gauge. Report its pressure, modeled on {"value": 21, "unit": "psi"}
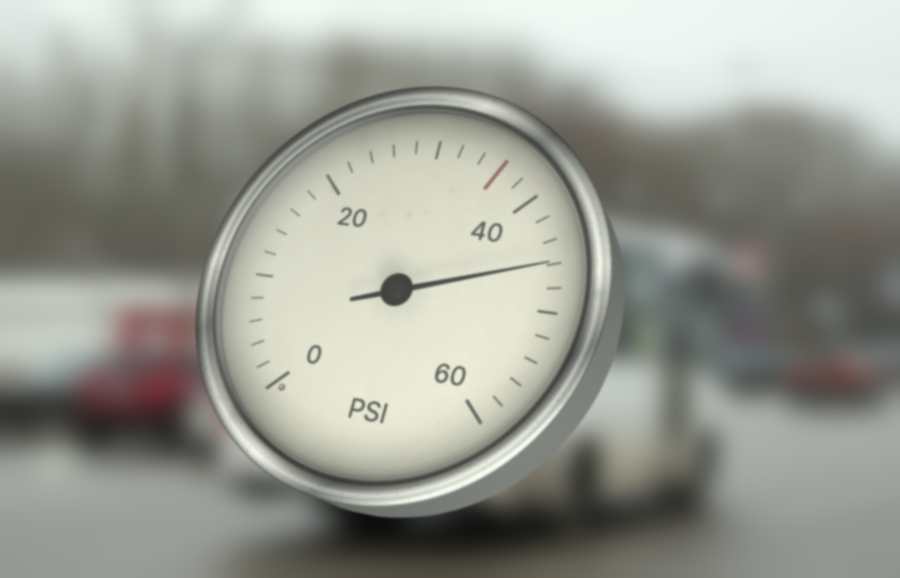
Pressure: {"value": 46, "unit": "psi"}
